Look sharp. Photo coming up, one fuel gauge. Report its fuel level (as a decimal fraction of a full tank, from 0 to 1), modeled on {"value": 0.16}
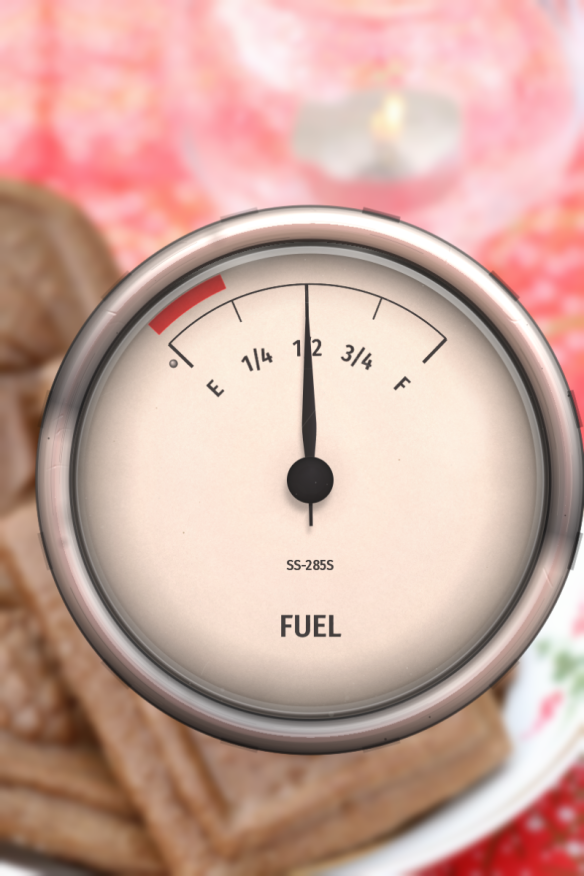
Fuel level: {"value": 0.5}
